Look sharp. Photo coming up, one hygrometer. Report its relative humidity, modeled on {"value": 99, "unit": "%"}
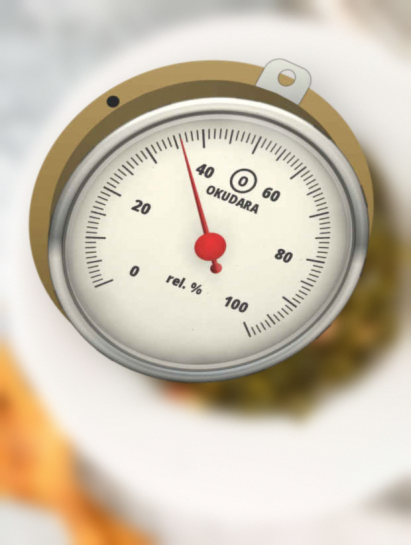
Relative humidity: {"value": 36, "unit": "%"}
